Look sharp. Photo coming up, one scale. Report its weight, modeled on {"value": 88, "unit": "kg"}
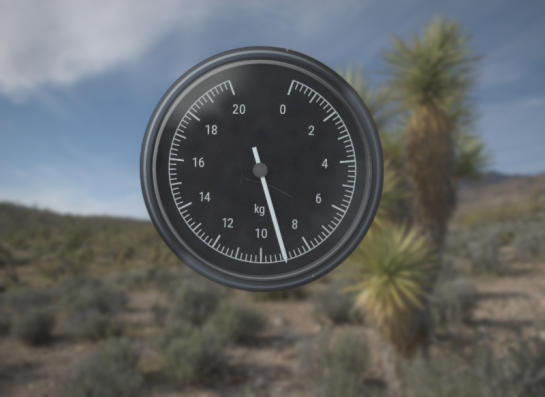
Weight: {"value": 9, "unit": "kg"}
